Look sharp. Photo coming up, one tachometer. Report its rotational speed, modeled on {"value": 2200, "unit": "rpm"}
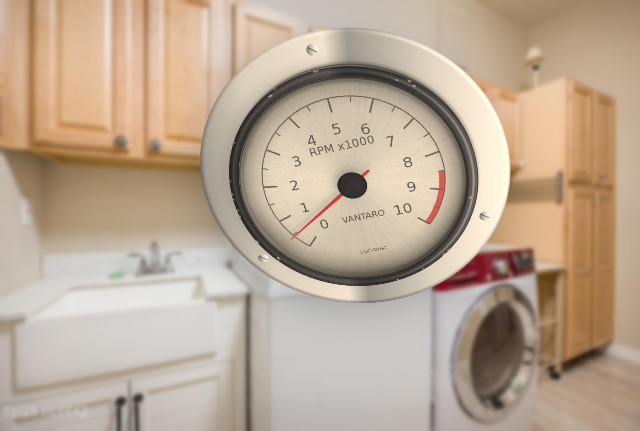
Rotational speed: {"value": 500, "unit": "rpm"}
